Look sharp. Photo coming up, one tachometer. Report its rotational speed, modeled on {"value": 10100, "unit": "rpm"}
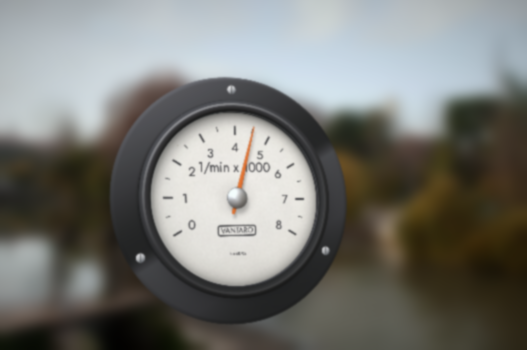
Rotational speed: {"value": 4500, "unit": "rpm"}
